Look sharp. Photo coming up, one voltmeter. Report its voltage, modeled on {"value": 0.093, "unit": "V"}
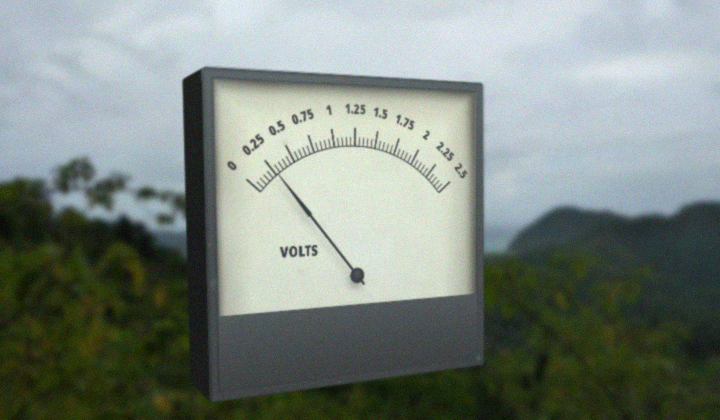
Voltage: {"value": 0.25, "unit": "V"}
